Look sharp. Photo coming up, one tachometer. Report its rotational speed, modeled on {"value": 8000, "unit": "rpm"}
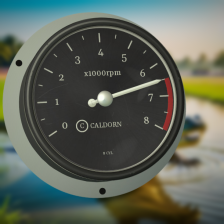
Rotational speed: {"value": 6500, "unit": "rpm"}
